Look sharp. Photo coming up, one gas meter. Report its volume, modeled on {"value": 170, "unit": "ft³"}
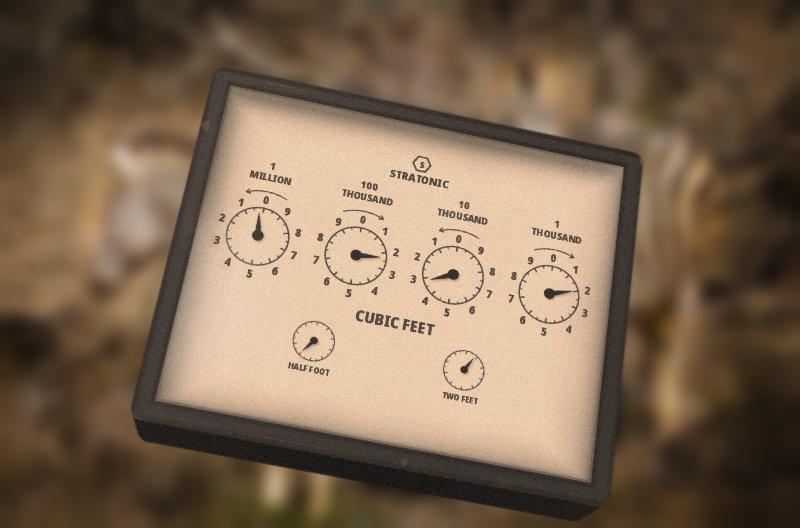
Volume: {"value": 23200, "unit": "ft³"}
